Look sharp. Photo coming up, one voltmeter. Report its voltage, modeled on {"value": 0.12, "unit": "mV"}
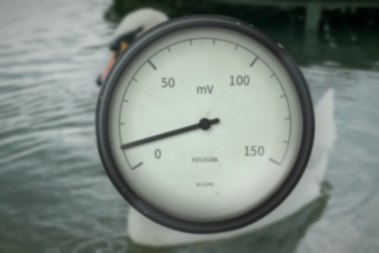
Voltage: {"value": 10, "unit": "mV"}
